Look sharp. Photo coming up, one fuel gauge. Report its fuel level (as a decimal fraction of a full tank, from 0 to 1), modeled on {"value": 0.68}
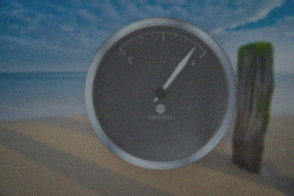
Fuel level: {"value": 0.875}
